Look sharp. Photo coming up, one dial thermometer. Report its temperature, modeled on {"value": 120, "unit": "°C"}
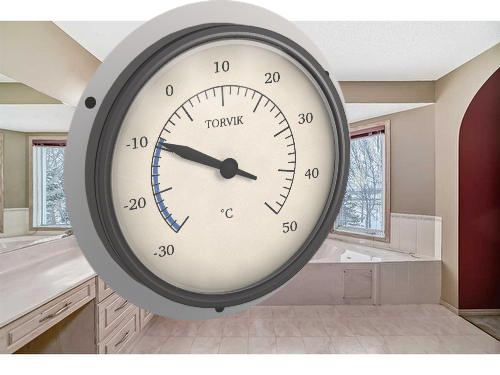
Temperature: {"value": -9, "unit": "°C"}
